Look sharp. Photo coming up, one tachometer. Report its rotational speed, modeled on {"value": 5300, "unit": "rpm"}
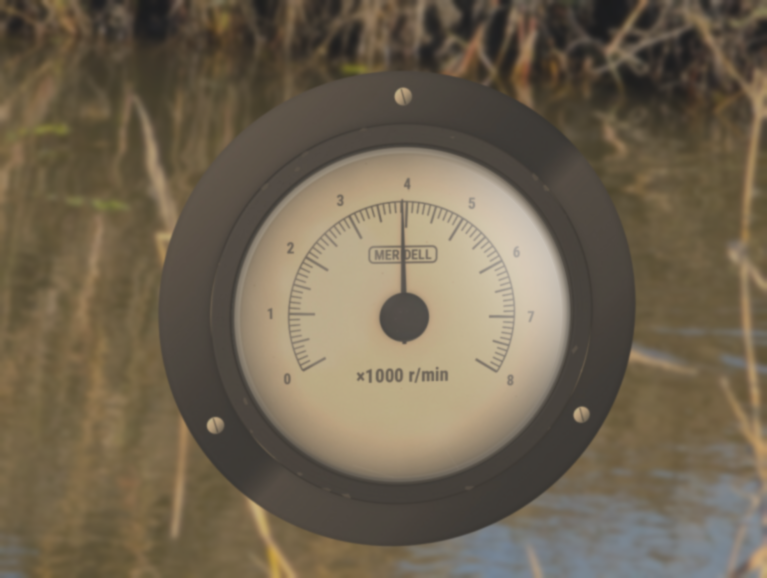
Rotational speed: {"value": 3900, "unit": "rpm"}
